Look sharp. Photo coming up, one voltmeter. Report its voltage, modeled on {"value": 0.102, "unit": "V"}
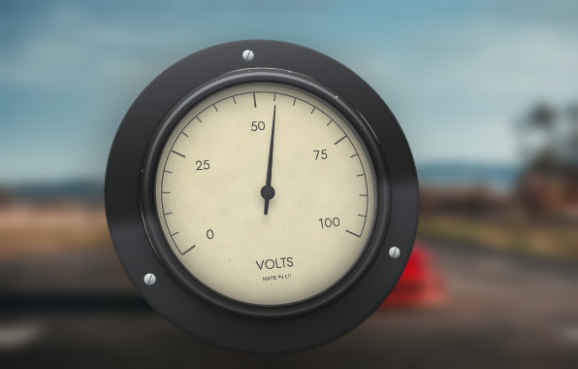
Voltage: {"value": 55, "unit": "V"}
